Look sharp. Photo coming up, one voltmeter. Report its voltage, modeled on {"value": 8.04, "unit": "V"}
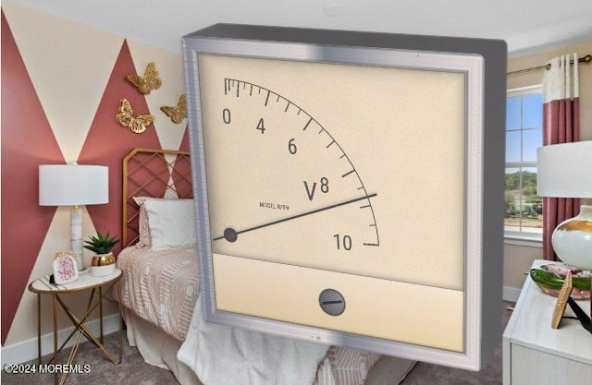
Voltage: {"value": 8.75, "unit": "V"}
